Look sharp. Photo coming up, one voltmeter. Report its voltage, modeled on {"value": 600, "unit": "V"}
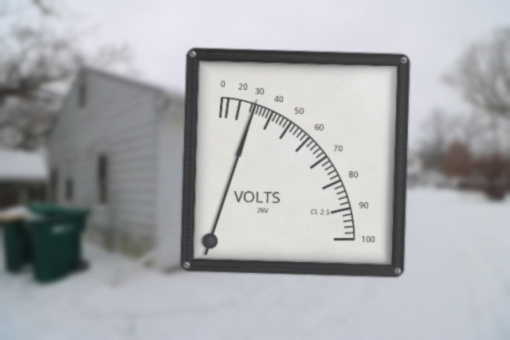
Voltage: {"value": 30, "unit": "V"}
